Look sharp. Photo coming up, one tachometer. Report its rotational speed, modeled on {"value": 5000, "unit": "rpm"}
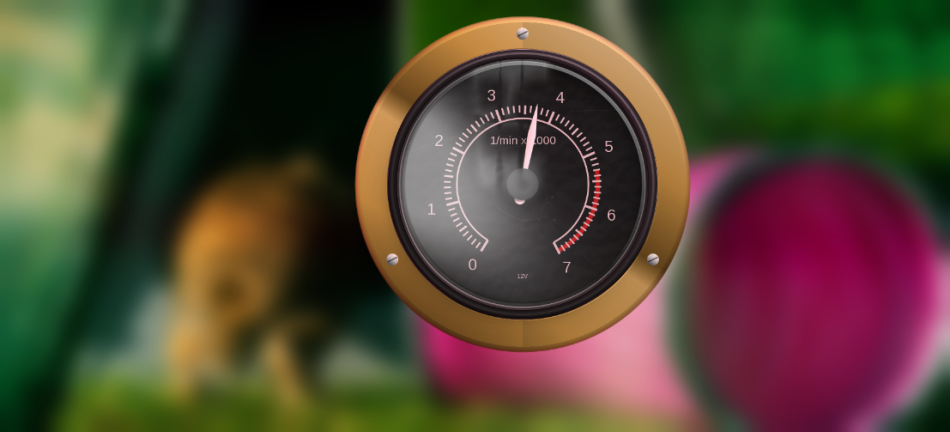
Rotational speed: {"value": 3700, "unit": "rpm"}
